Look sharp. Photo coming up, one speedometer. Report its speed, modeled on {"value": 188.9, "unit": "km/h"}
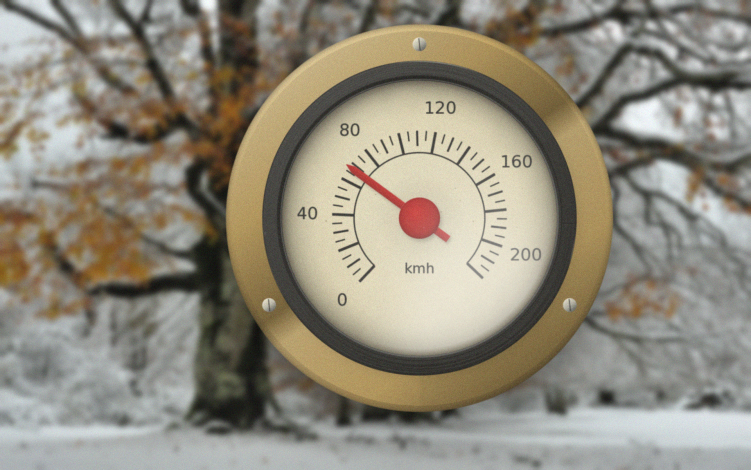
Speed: {"value": 67.5, "unit": "km/h"}
